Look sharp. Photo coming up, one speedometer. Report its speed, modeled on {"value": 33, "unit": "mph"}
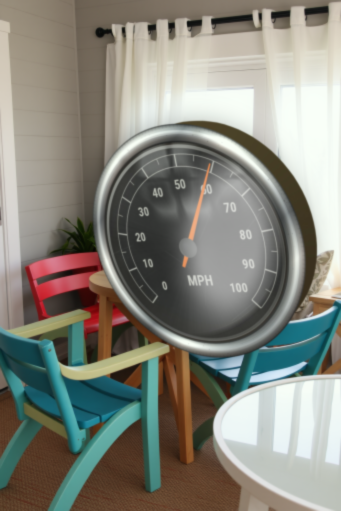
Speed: {"value": 60, "unit": "mph"}
